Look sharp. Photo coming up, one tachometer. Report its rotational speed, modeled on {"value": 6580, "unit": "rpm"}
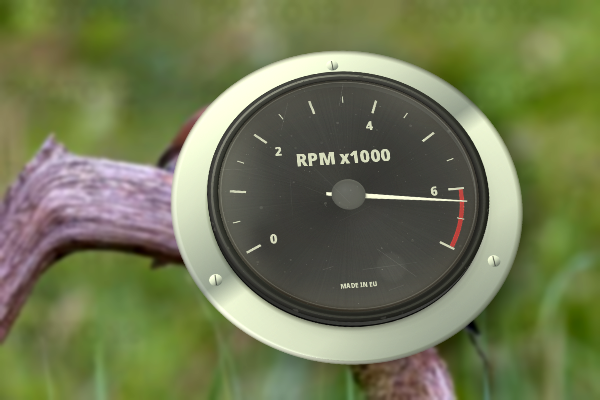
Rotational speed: {"value": 6250, "unit": "rpm"}
